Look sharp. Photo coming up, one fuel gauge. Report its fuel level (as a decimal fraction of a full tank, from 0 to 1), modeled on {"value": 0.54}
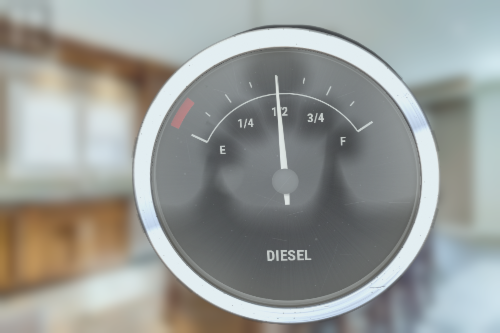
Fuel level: {"value": 0.5}
